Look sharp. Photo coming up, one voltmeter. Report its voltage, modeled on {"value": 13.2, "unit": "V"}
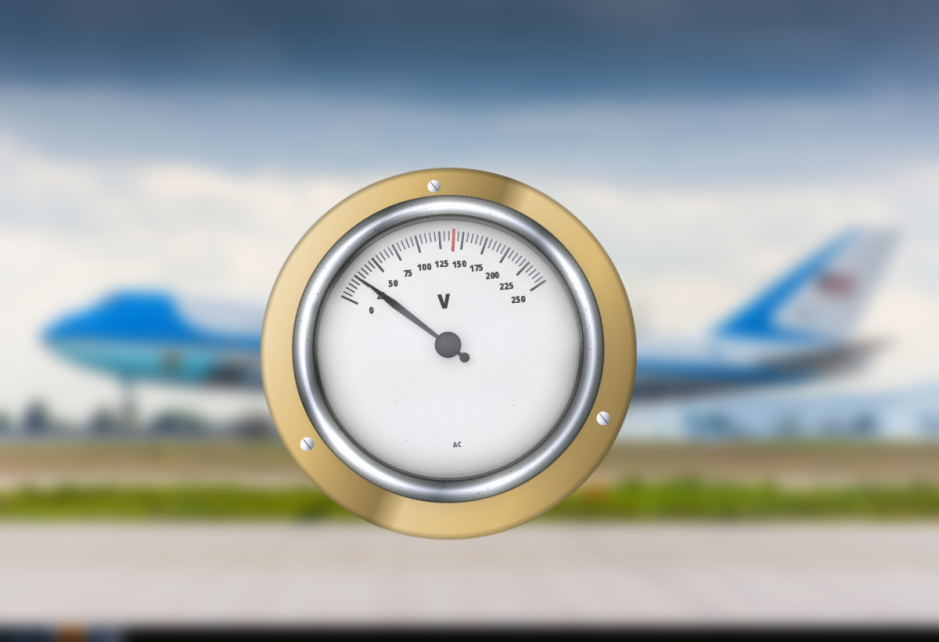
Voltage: {"value": 25, "unit": "V"}
